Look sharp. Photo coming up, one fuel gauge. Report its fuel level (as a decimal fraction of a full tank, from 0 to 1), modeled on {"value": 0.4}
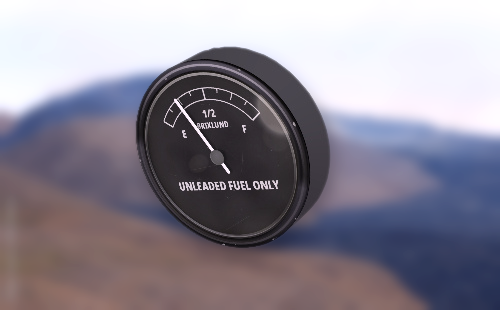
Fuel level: {"value": 0.25}
